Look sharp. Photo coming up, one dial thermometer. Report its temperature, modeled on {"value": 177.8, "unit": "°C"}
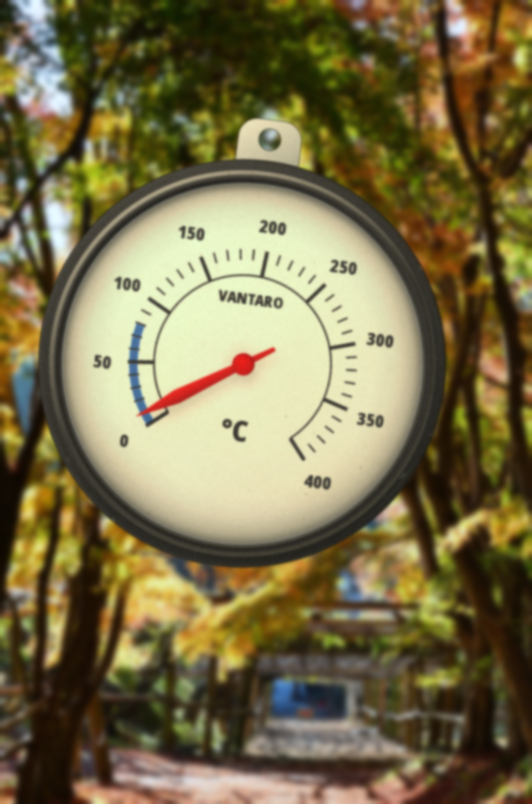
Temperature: {"value": 10, "unit": "°C"}
